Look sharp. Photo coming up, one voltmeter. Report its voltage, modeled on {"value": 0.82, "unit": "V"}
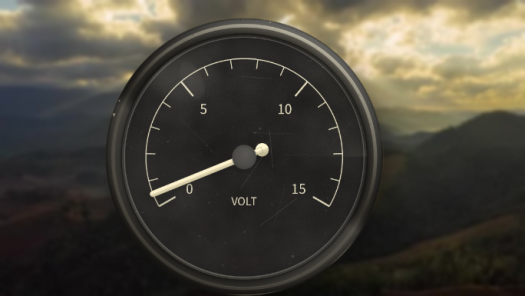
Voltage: {"value": 0.5, "unit": "V"}
